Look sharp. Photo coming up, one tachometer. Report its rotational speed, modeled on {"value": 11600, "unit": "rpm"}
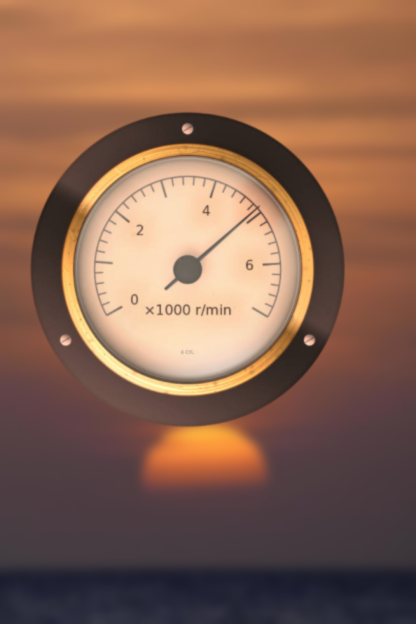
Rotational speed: {"value": 4900, "unit": "rpm"}
